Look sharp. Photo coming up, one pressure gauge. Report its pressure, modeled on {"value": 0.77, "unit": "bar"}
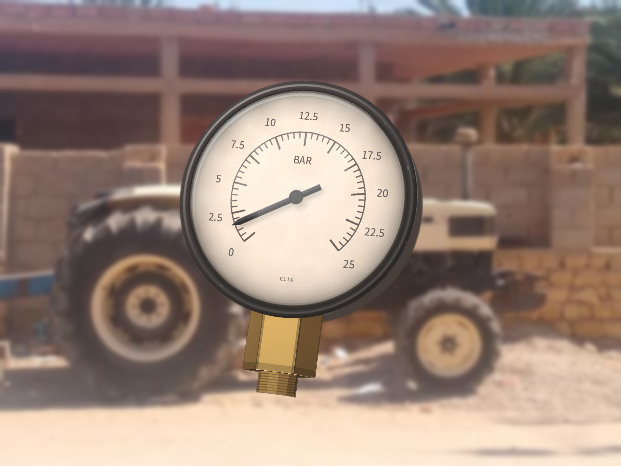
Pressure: {"value": 1.5, "unit": "bar"}
